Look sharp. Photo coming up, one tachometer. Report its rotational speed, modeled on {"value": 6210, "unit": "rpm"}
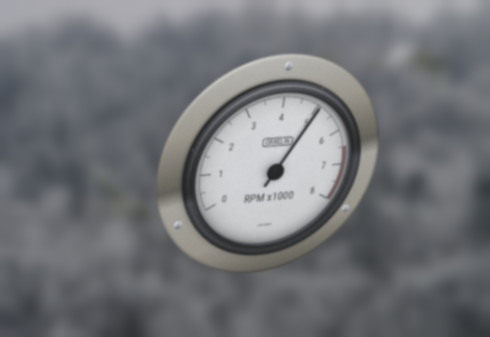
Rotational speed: {"value": 5000, "unit": "rpm"}
